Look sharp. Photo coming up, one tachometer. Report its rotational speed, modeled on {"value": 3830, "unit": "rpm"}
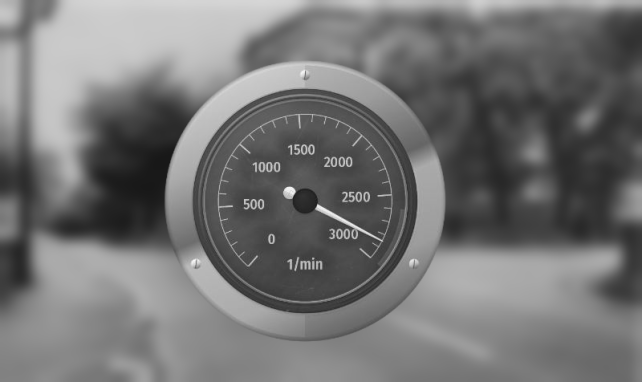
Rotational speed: {"value": 2850, "unit": "rpm"}
